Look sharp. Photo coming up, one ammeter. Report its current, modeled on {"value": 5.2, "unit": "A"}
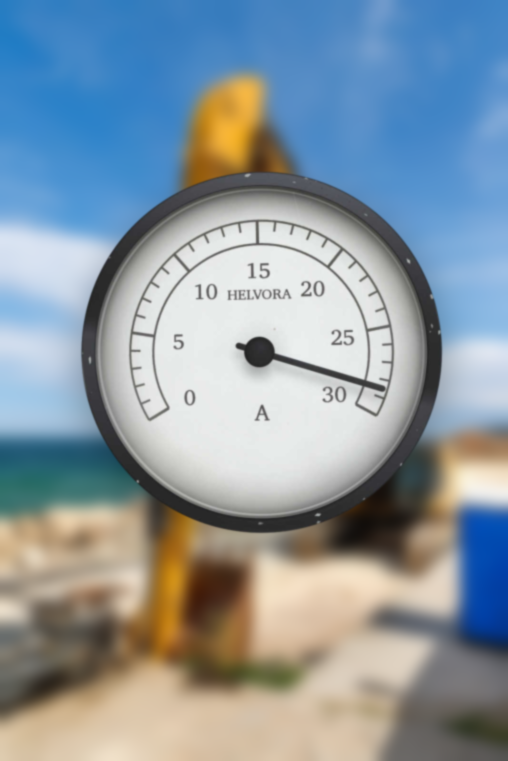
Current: {"value": 28.5, "unit": "A"}
